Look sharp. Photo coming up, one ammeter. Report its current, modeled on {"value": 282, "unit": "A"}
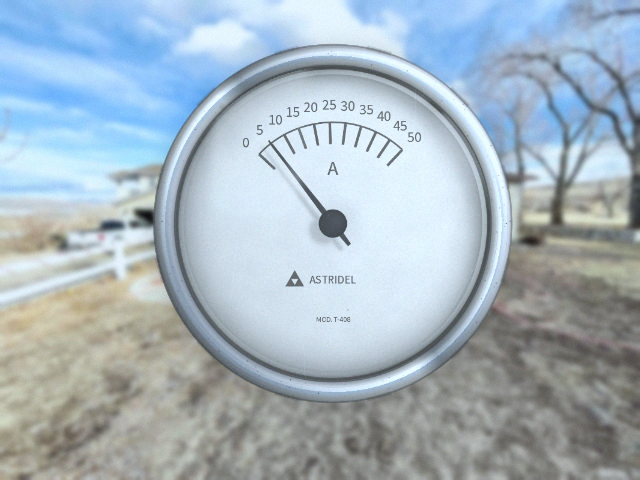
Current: {"value": 5, "unit": "A"}
